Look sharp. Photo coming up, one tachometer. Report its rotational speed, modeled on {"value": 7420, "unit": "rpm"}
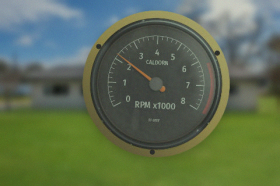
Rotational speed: {"value": 2200, "unit": "rpm"}
